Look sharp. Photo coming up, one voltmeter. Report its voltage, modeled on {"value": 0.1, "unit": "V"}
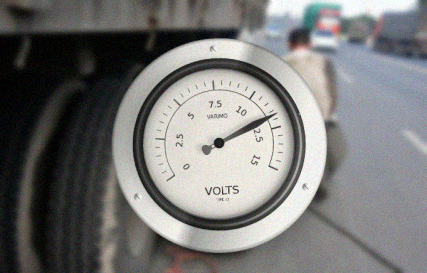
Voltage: {"value": 11.75, "unit": "V"}
